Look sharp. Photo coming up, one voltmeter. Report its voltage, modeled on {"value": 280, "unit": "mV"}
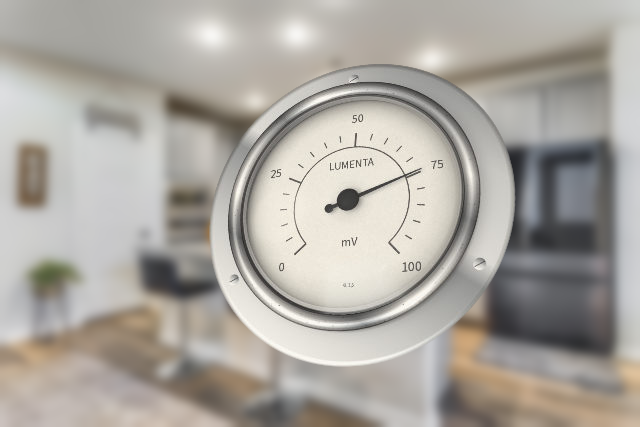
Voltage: {"value": 75, "unit": "mV"}
